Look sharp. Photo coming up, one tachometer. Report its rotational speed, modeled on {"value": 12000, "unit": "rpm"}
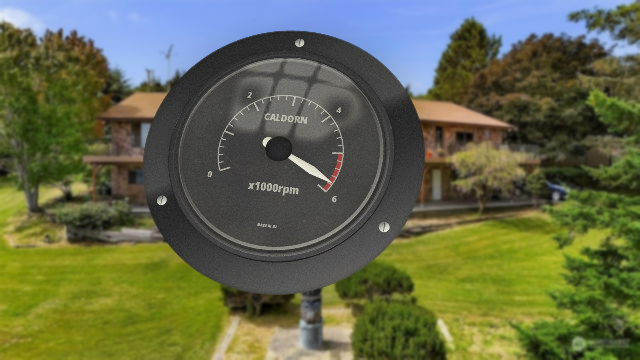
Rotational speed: {"value": 5800, "unit": "rpm"}
